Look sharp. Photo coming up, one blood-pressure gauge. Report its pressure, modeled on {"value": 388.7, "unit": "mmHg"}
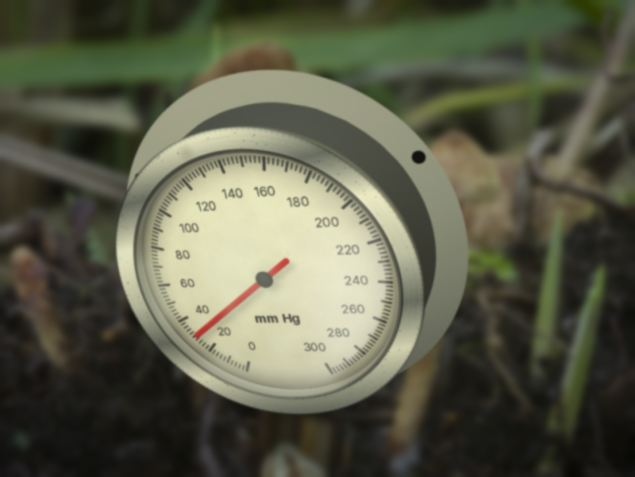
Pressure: {"value": 30, "unit": "mmHg"}
